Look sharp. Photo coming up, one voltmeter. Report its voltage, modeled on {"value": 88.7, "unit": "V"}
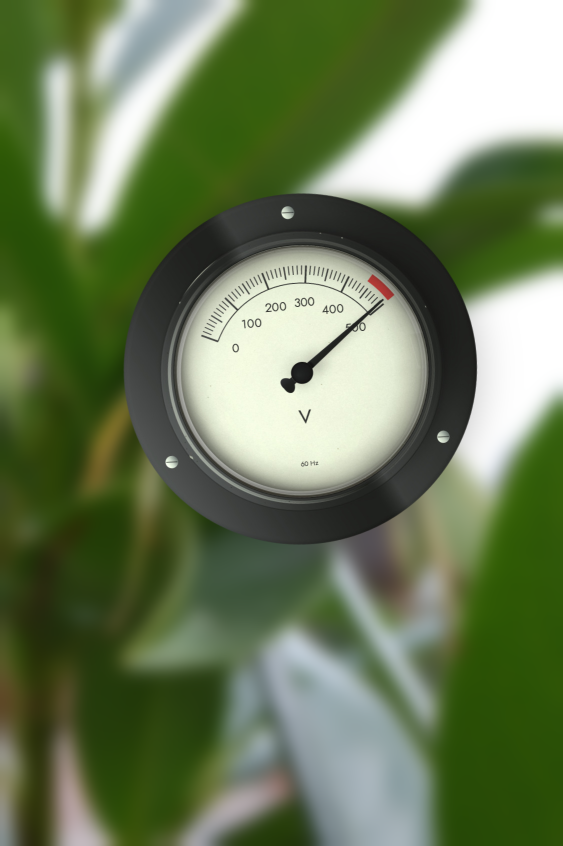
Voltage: {"value": 490, "unit": "V"}
